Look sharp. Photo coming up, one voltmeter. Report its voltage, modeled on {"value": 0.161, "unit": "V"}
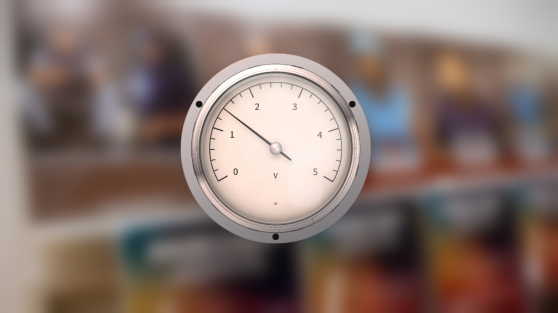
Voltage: {"value": 1.4, "unit": "V"}
